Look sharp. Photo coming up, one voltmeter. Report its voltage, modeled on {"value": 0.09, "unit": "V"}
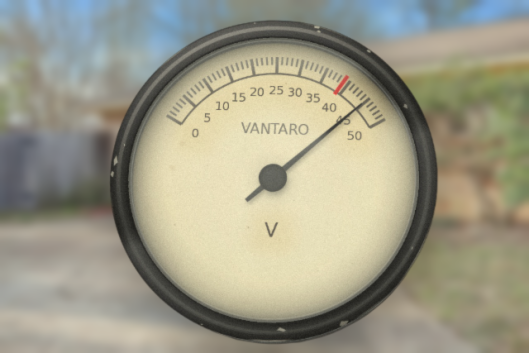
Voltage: {"value": 45, "unit": "V"}
